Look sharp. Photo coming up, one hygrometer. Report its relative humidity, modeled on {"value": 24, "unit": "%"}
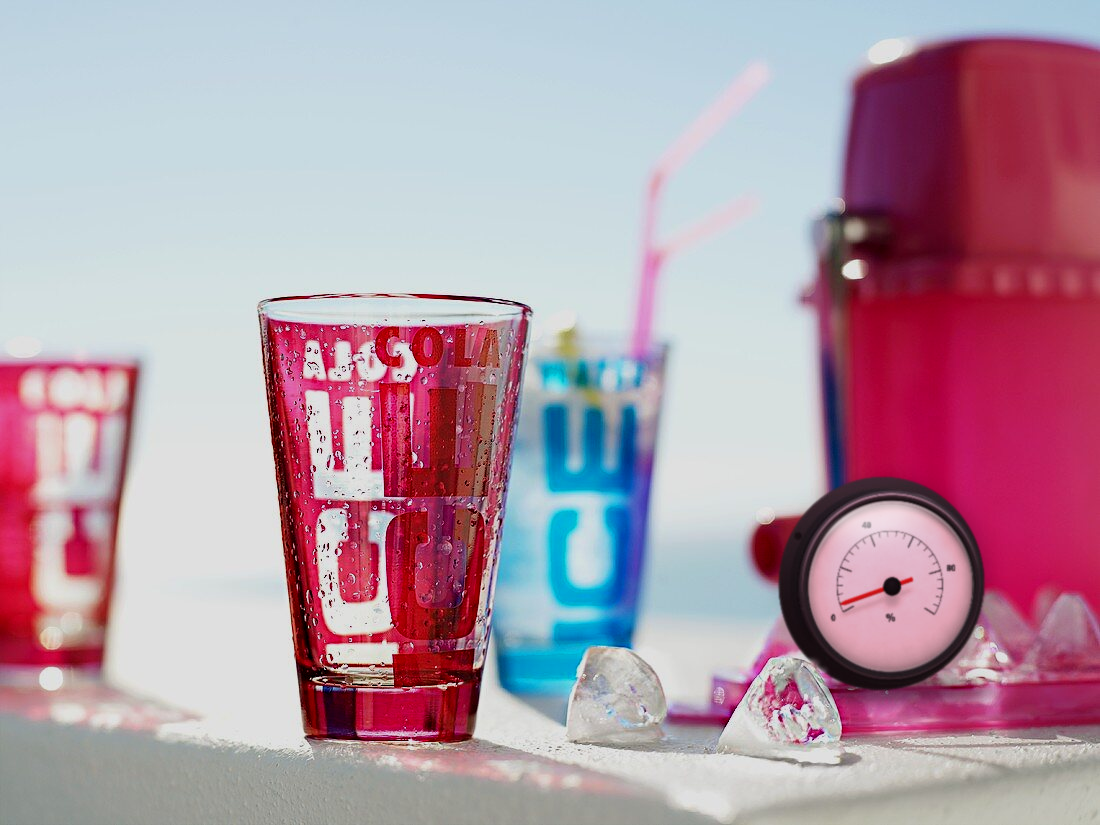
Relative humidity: {"value": 4, "unit": "%"}
